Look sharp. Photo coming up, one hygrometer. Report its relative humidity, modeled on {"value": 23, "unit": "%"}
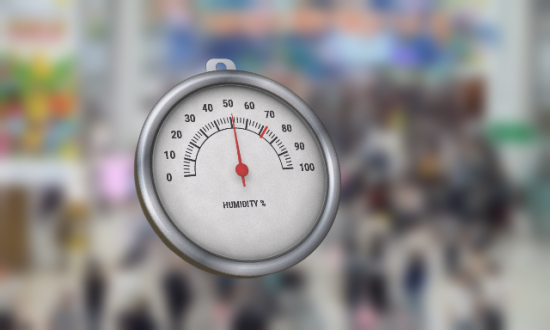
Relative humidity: {"value": 50, "unit": "%"}
